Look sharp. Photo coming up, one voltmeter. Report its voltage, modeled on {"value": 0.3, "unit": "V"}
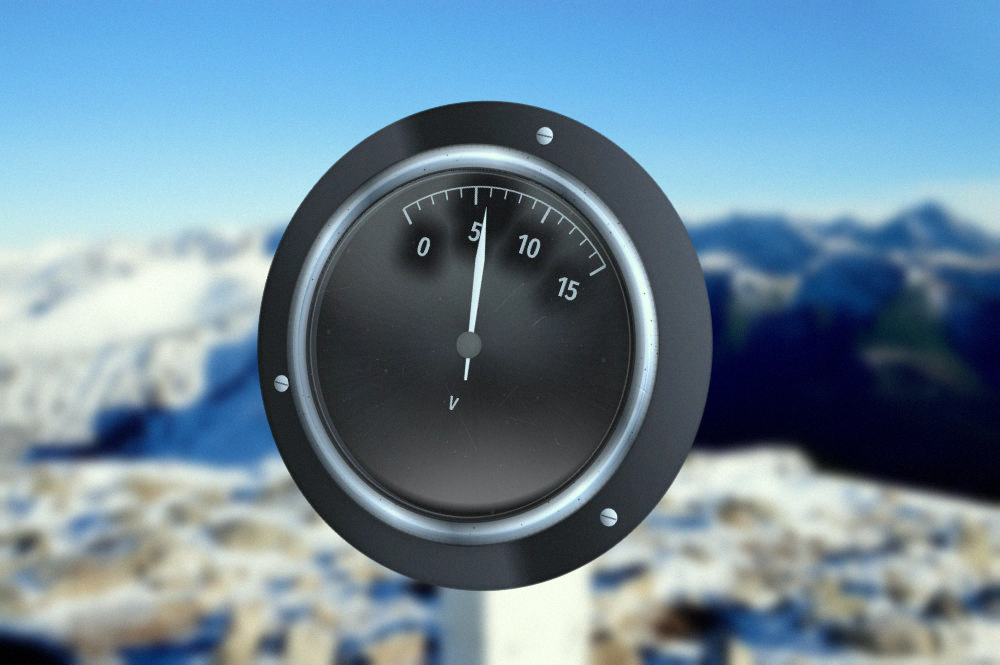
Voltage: {"value": 6, "unit": "V"}
